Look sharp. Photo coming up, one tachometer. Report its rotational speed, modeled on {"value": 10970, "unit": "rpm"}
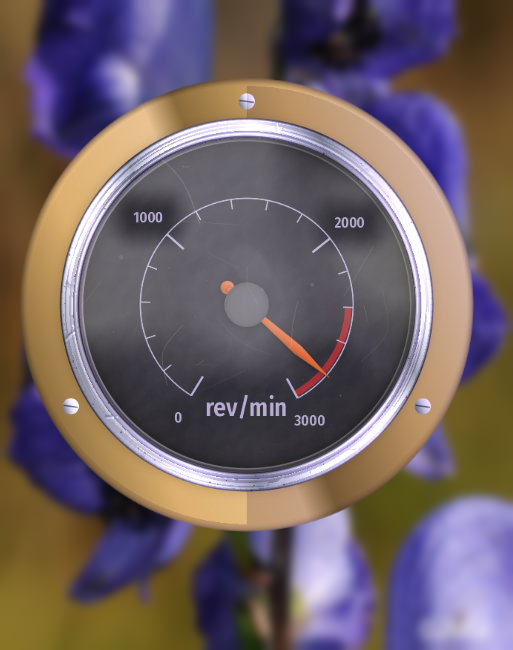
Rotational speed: {"value": 2800, "unit": "rpm"}
